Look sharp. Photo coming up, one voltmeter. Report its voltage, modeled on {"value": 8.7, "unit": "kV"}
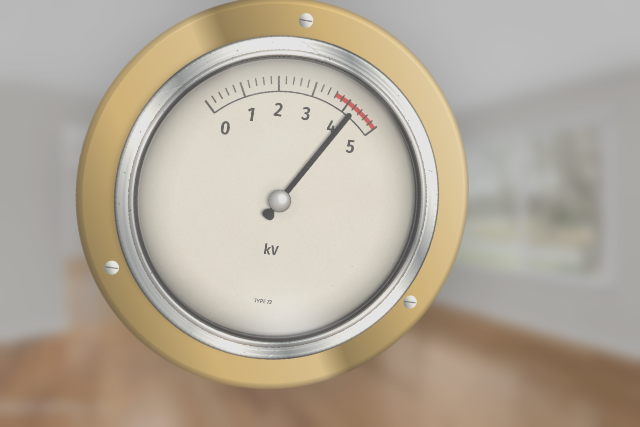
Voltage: {"value": 4.2, "unit": "kV"}
